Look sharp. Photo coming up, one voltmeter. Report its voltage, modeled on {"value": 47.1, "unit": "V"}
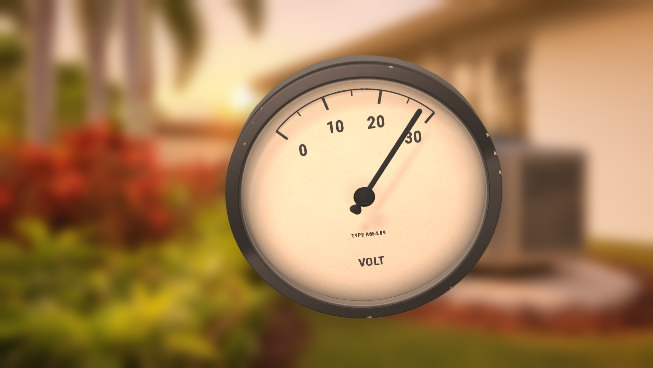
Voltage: {"value": 27.5, "unit": "V"}
